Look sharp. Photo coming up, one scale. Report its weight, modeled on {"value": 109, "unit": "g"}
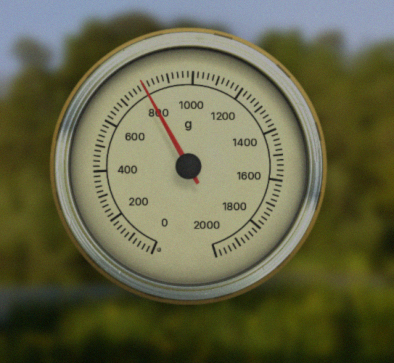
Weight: {"value": 800, "unit": "g"}
